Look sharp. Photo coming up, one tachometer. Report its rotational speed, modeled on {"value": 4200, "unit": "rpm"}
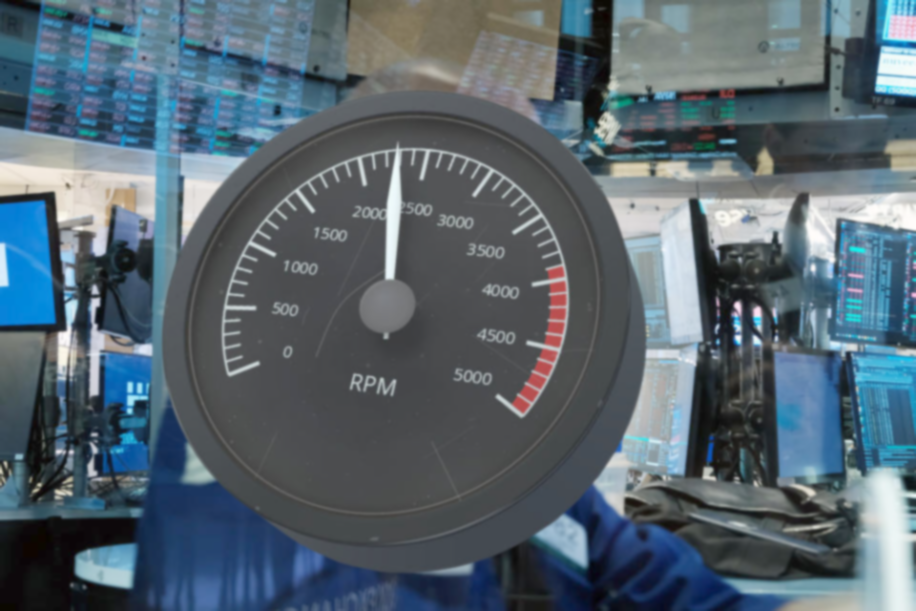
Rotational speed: {"value": 2300, "unit": "rpm"}
